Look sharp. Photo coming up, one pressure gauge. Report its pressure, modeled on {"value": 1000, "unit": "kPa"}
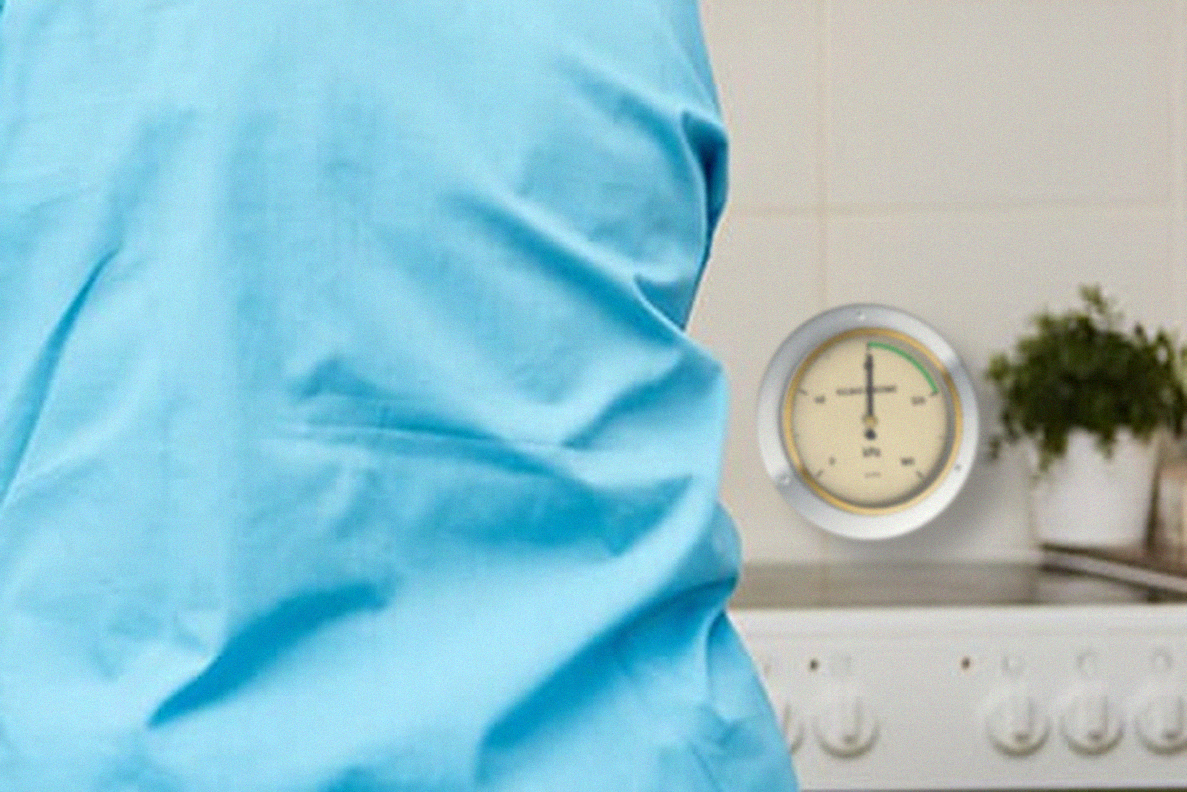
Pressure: {"value": 80, "unit": "kPa"}
